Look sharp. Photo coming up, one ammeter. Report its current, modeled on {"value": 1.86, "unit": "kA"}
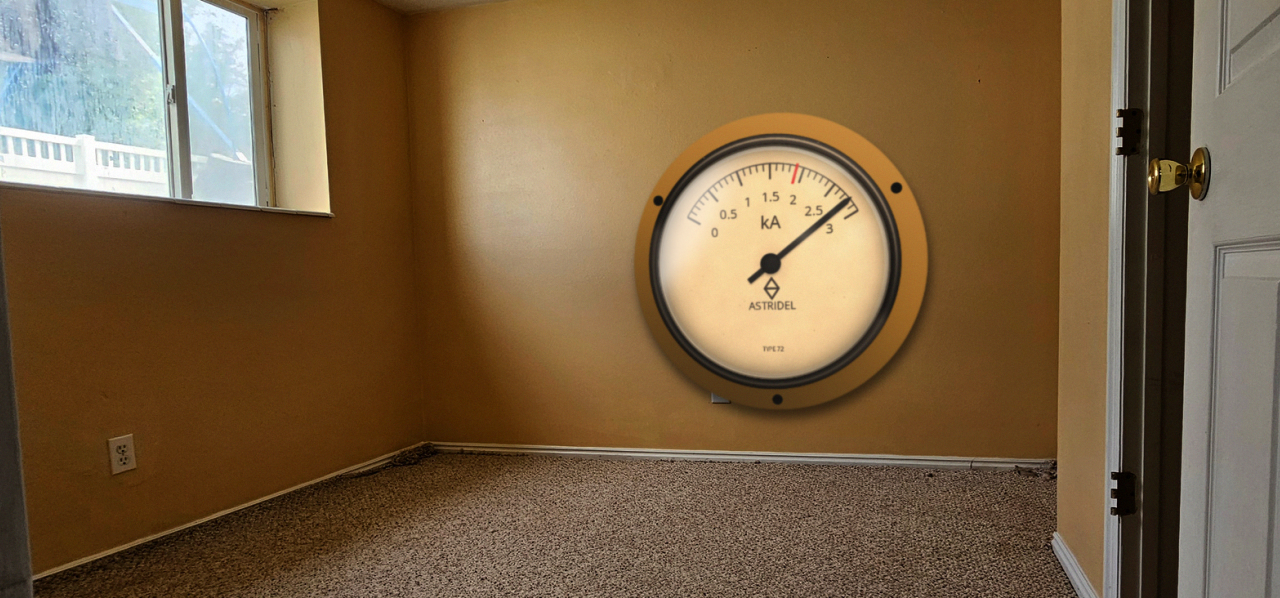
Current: {"value": 2.8, "unit": "kA"}
